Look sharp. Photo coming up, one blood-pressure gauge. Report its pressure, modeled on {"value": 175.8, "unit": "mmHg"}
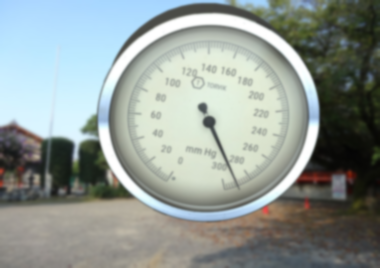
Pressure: {"value": 290, "unit": "mmHg"}
